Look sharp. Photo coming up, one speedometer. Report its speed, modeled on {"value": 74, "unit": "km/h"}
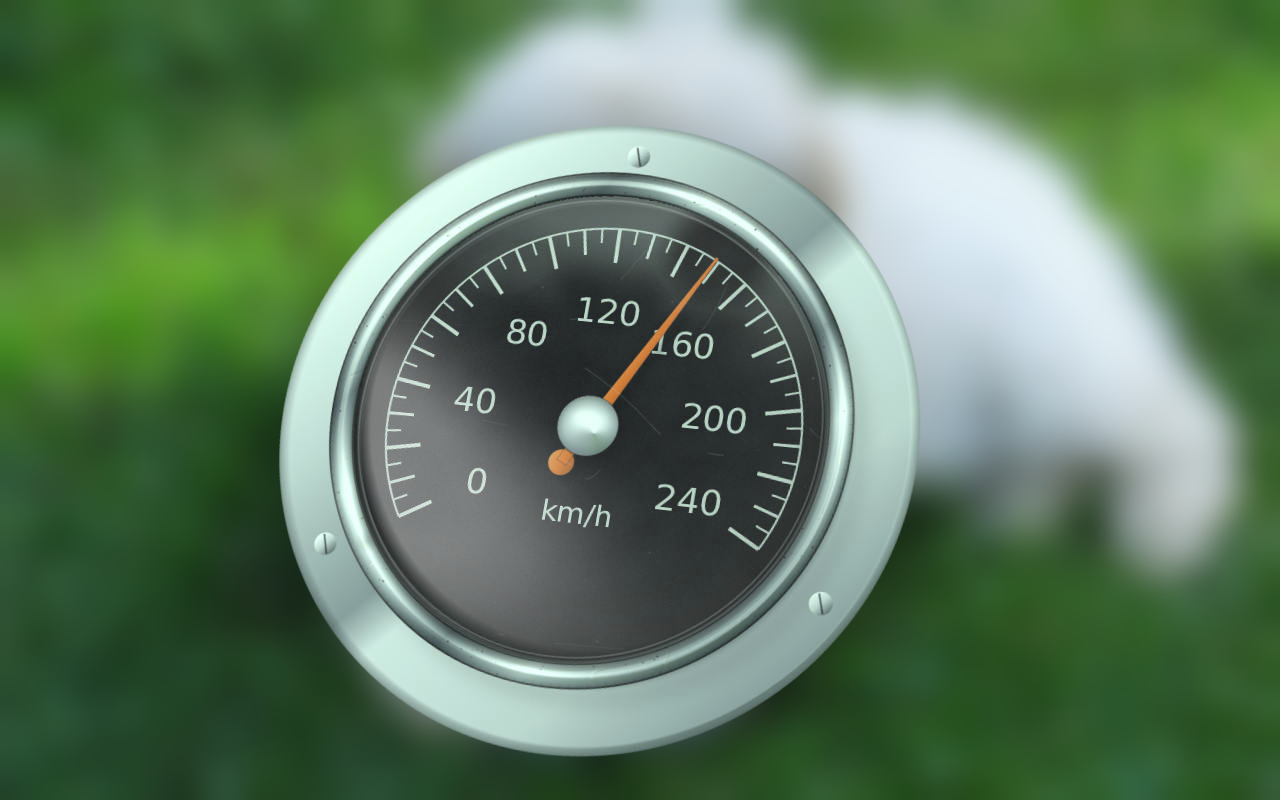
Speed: {"value": 150, "unit": "km/h"}
